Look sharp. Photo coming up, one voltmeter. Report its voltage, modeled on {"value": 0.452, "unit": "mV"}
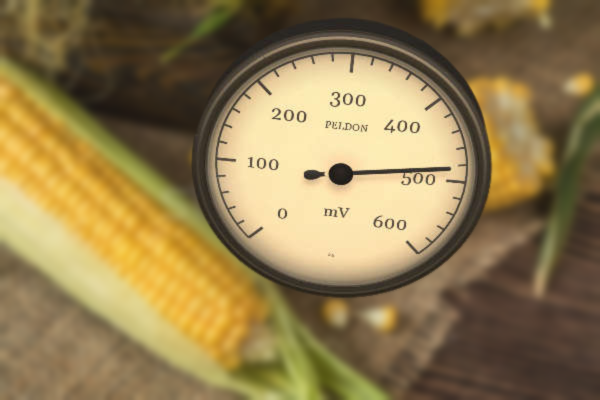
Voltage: {"value": 480, "unit": "mV"}
